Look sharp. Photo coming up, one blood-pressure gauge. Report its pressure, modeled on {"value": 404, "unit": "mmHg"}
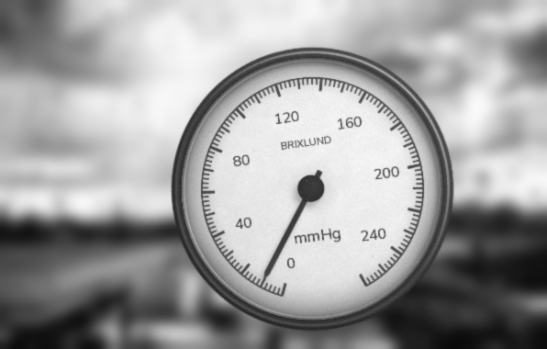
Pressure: {"value": 10, "unit": "mmHg"}
